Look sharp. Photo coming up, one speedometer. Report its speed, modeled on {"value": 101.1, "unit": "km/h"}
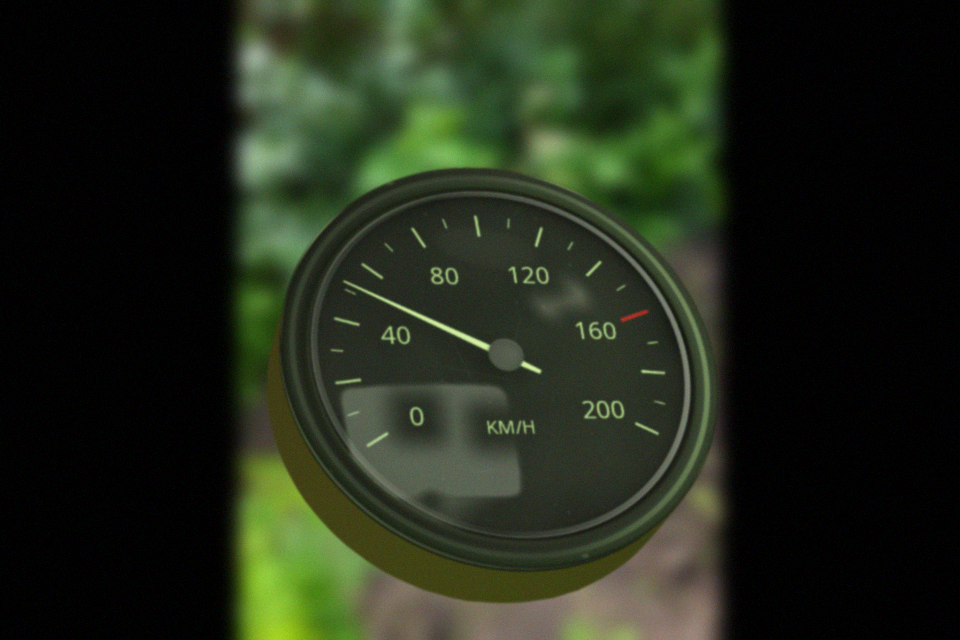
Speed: {"value": 50, "unit": "km/h"}
